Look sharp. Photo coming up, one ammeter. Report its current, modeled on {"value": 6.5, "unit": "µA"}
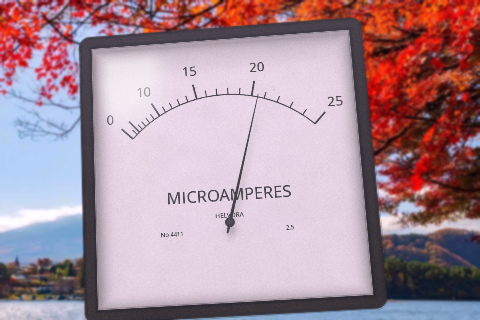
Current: {"value": 20.5, "unit": "µA"}
